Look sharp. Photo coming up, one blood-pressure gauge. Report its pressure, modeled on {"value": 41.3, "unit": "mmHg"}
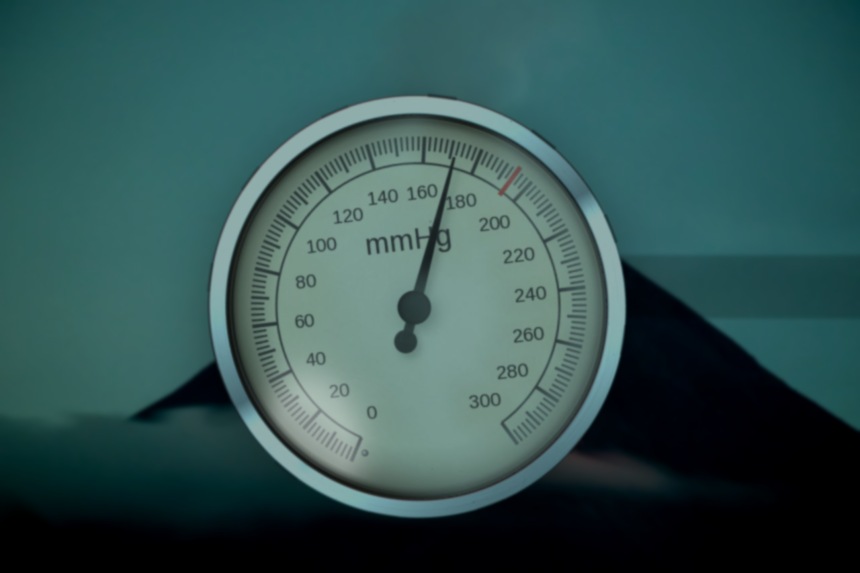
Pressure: {"value": 172, "unit": "mmHg"}
